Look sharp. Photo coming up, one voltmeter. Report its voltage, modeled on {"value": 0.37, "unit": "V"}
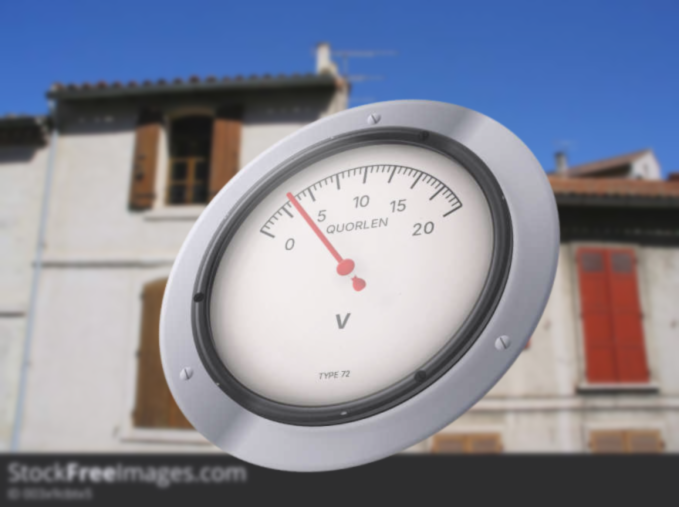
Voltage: {"value": 3.5, "unit": "V"}
